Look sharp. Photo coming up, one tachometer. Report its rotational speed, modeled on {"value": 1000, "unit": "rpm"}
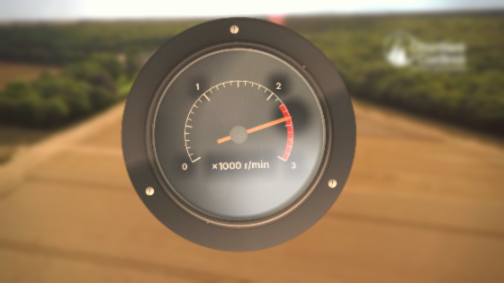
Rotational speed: {"value": 2400, "unit": "rpm"}
